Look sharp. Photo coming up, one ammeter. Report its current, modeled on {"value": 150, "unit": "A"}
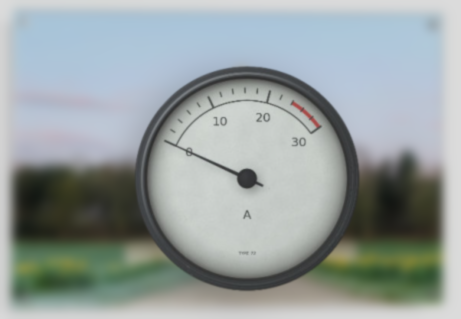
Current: {"value": 0, "unit": "A"}
